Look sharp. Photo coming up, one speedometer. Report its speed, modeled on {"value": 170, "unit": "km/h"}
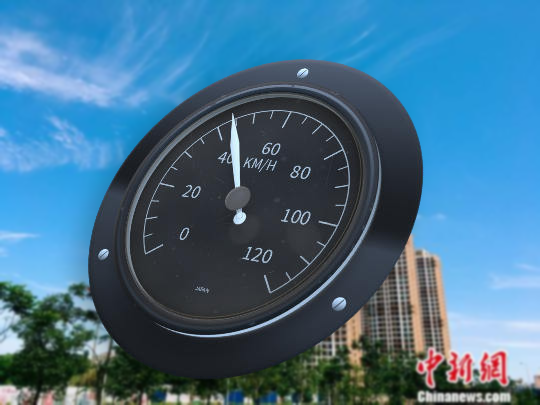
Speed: {"value": 45, "unit": "km/h"}
